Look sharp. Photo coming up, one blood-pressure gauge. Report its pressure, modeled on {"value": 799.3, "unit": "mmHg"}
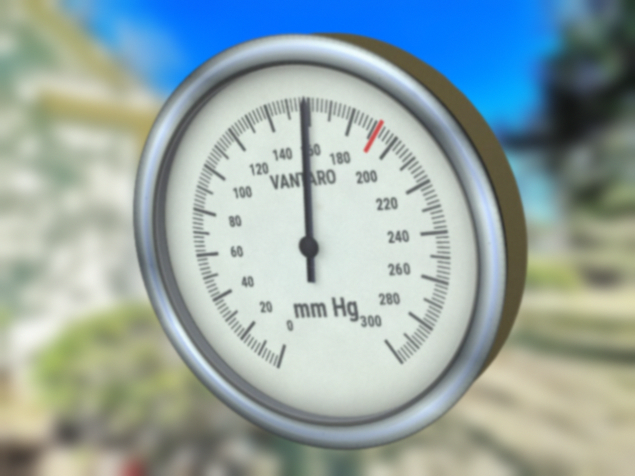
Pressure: {"value": 160, "unit": "mmHg"}
